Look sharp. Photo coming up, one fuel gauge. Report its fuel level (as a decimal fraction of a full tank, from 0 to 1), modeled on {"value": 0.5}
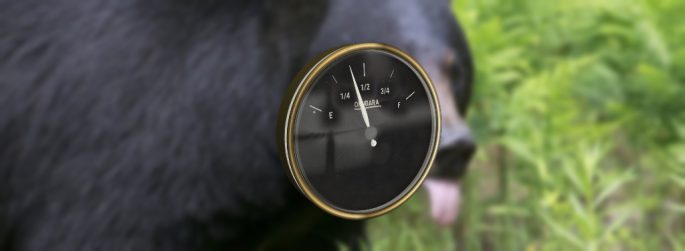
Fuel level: {"value": 0.375}
